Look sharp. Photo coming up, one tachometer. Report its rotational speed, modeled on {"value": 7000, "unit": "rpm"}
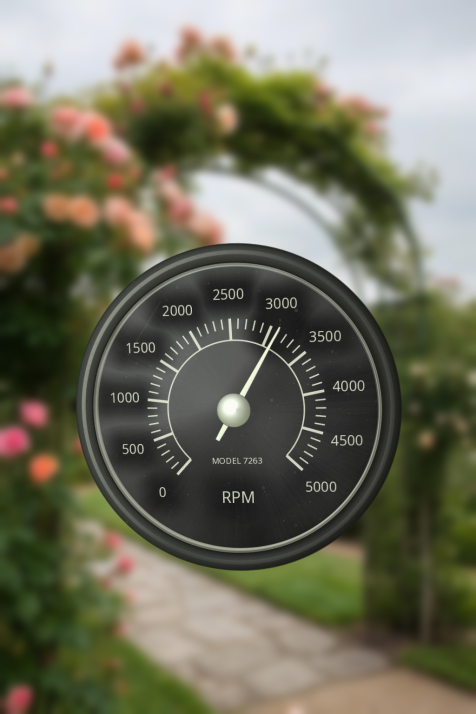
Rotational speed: {"value": 3100, "unit": "rpm"}
